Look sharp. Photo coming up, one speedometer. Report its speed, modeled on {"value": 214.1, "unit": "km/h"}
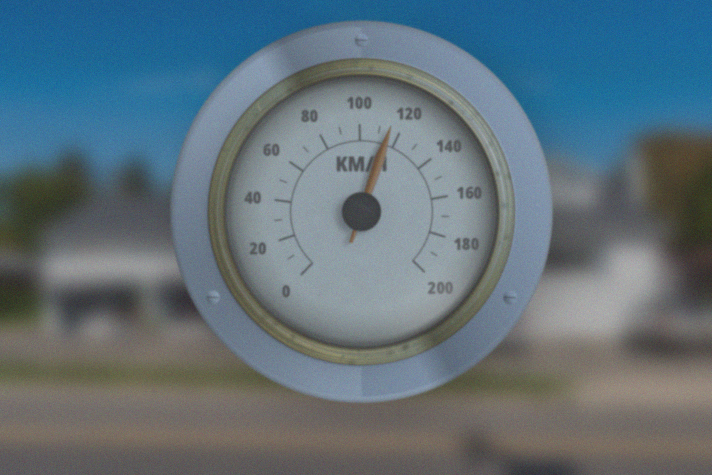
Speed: {"value": 115, "unit": "km/h"}
